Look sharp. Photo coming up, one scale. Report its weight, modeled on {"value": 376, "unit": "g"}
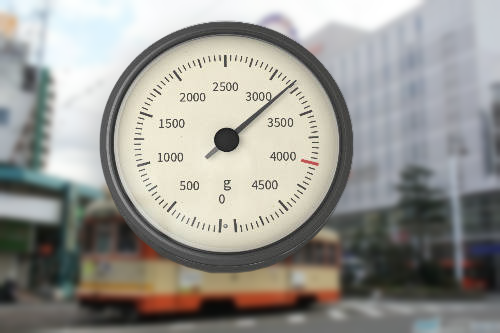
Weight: {"value": 3200, "unit": "g"}
